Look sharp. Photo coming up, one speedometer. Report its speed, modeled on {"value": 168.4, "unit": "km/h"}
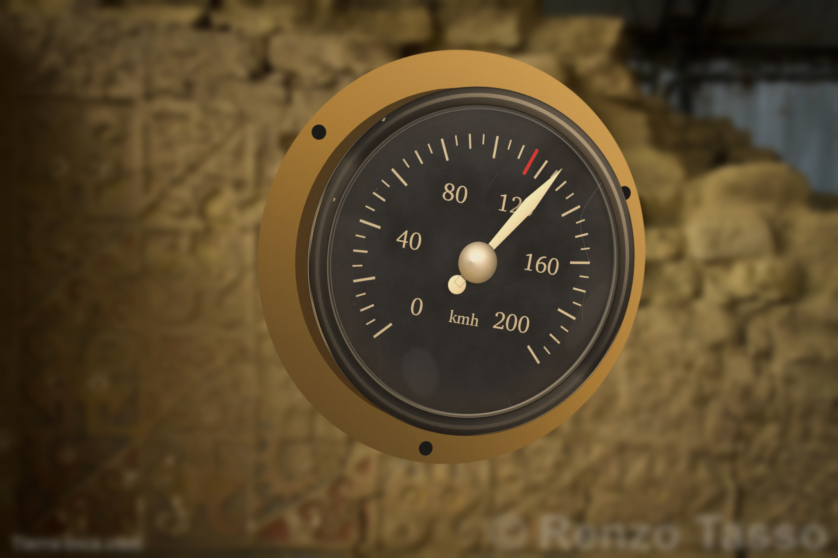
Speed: {"value": 125, "unit": "km/h"}
